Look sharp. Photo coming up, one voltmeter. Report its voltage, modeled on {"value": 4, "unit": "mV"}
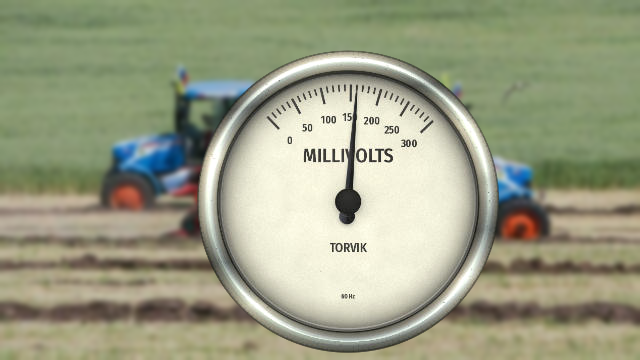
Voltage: {"value": 160, "unit": "mV"}
